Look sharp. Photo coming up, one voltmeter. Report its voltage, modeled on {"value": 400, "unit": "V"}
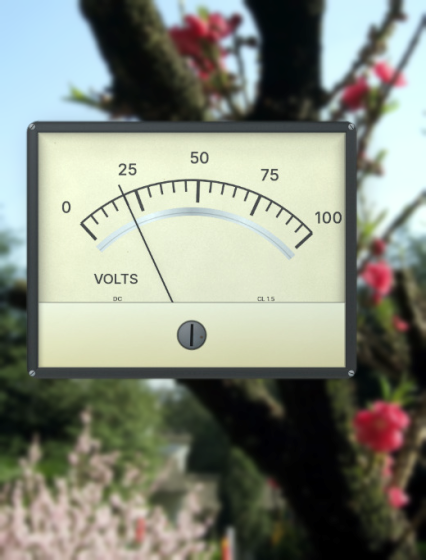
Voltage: {"value": 20, "unit": "V"}
